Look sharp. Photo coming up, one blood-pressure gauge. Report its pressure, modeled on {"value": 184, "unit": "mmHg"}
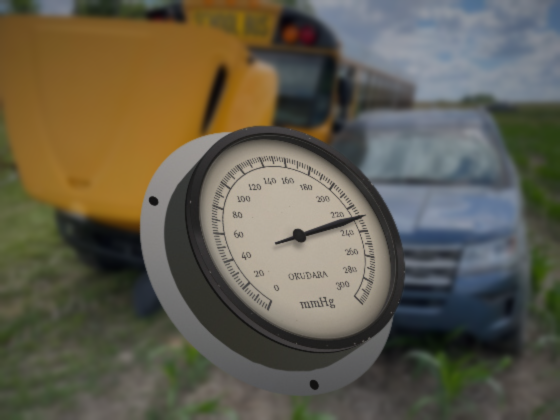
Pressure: {"value": 230, "unit": "mmHg"}
